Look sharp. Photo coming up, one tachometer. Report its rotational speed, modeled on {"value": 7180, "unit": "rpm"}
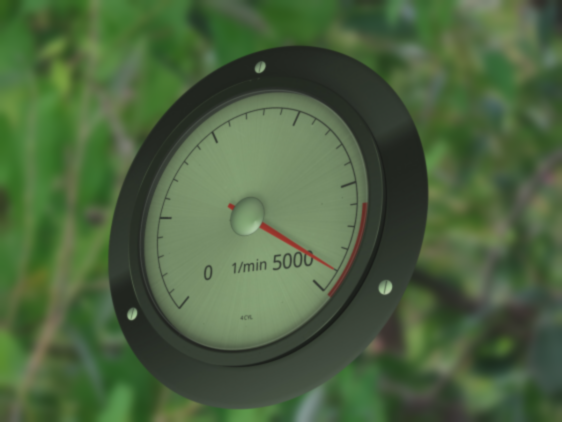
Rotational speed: {"value": 4800, "unit": "rpm"}
